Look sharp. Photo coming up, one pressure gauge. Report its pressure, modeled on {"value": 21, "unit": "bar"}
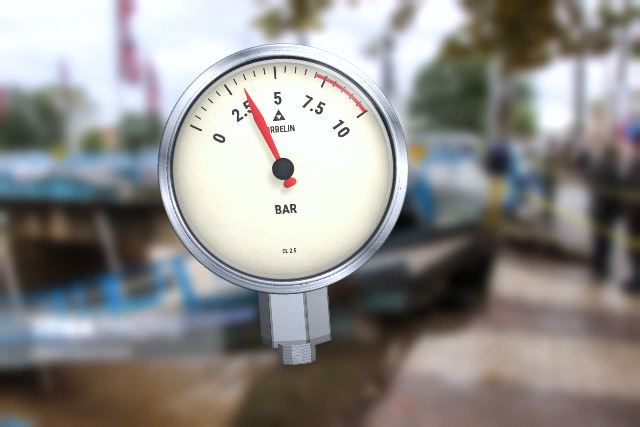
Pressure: {"value": 3.25, "unit": "bar"}
